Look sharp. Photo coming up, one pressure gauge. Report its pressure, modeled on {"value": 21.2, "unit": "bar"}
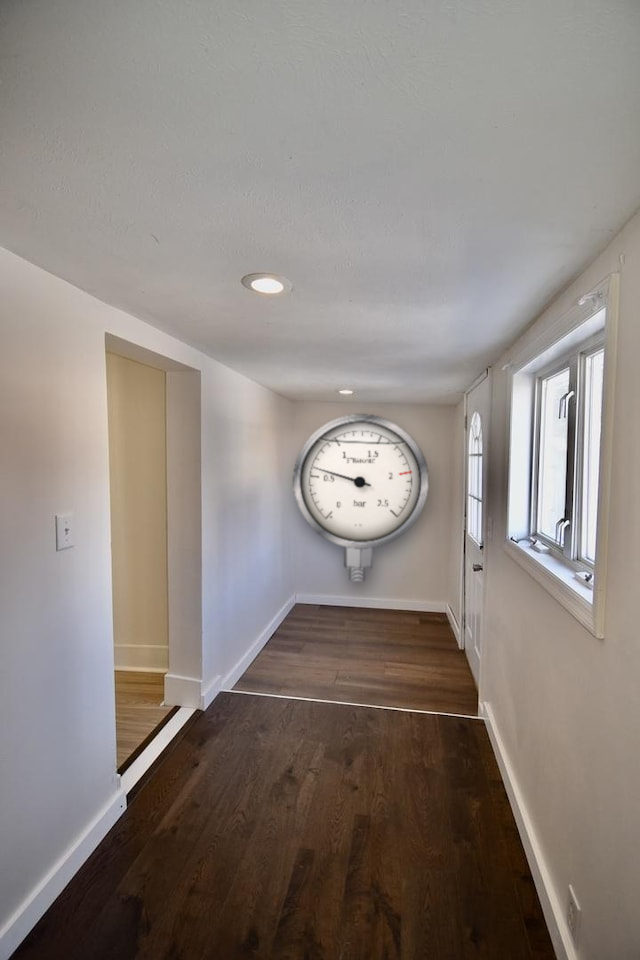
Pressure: {"value": 0.6, "unit": "bar"}
